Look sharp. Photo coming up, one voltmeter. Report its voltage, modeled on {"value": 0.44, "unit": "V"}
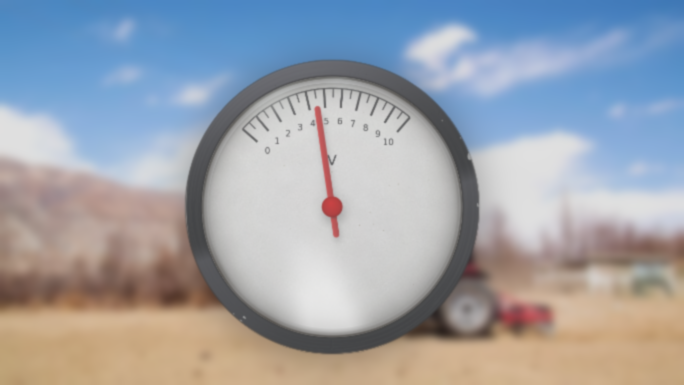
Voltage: {"value": 4.5, "unit": "V"}
